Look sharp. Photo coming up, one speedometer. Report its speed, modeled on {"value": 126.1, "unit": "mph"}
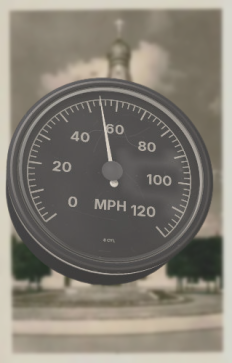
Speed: {"value": 54, "unit": "mph"}
